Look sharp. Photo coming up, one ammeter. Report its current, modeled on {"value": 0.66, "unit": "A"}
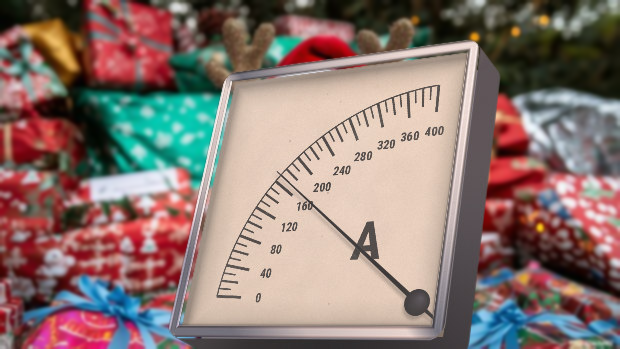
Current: {"value": 170, "unit": "A"}
